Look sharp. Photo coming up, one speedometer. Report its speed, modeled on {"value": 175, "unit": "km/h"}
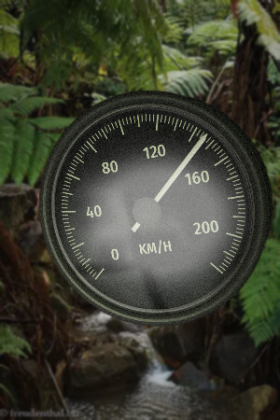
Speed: {"value": 146, "unit": "km/h"}
